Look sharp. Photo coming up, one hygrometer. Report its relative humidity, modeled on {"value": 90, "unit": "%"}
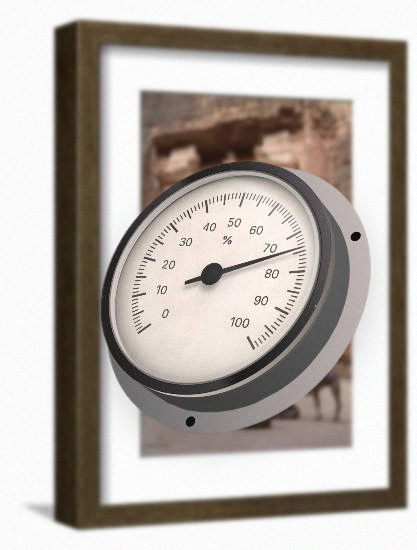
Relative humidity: {"value": 75, "unit": "%"}
